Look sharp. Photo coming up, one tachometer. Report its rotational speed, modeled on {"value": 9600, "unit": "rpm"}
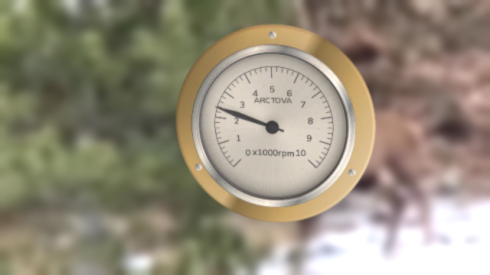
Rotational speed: {"value": 2400, "unit": "rpm"}
